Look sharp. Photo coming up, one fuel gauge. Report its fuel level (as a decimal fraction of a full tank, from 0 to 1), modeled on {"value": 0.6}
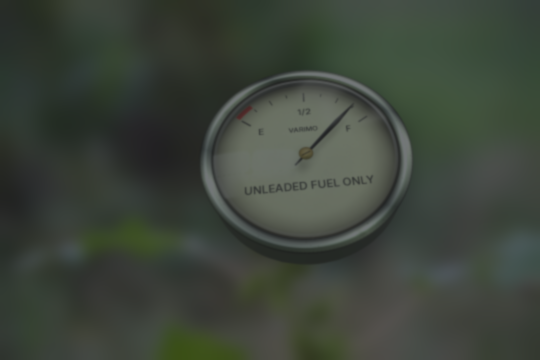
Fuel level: {"value": 0.875}
